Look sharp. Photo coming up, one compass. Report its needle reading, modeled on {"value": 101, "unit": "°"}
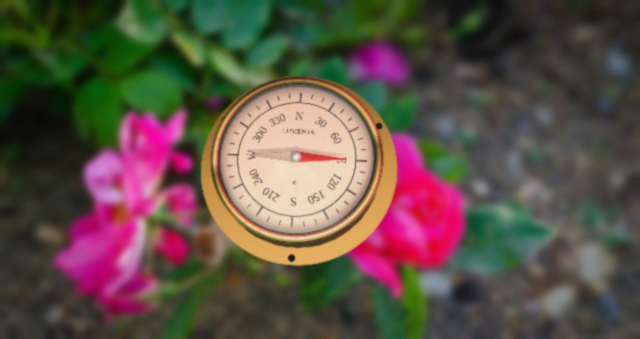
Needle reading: {"value": 90, "unit": "°"}
